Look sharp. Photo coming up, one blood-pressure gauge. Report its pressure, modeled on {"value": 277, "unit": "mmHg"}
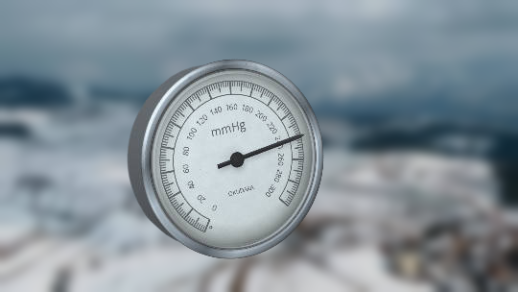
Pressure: {"value": 240, "unit": "mmHg"}
